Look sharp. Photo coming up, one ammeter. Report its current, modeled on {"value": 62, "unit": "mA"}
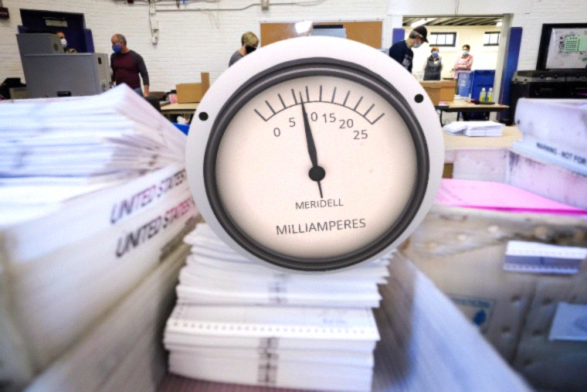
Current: {"value": 8.75, "unit": "mA"}
